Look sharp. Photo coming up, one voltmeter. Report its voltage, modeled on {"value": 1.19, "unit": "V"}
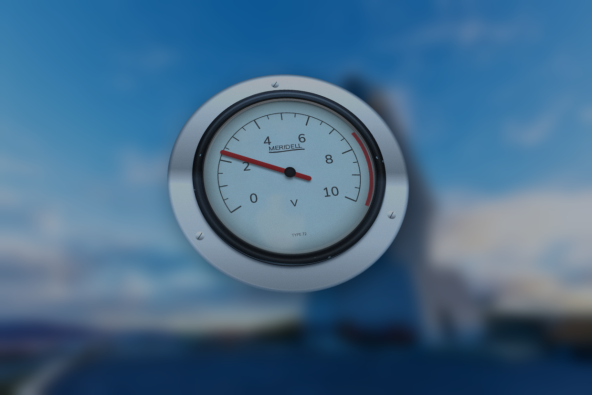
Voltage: {"value": 2.25, "unit": "V"}
